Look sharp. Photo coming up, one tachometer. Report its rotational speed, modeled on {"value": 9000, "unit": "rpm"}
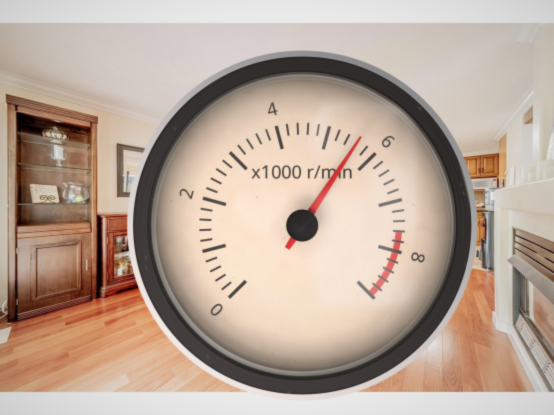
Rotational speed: {"value": 5600, "unit": "rpm"}
